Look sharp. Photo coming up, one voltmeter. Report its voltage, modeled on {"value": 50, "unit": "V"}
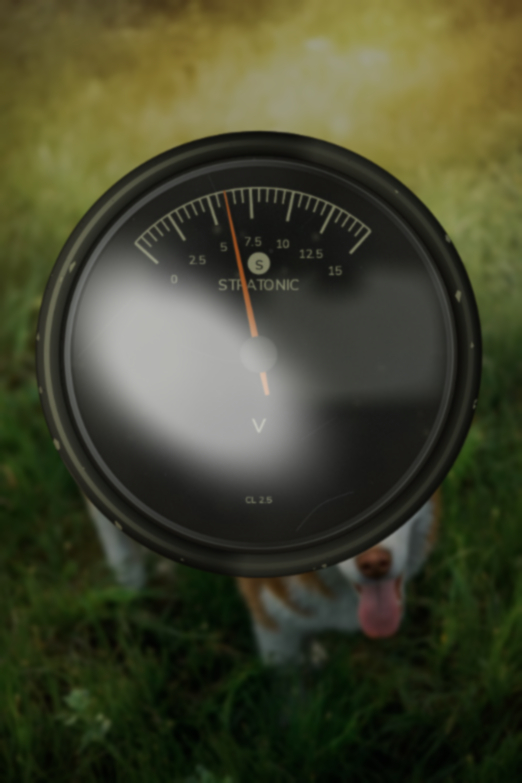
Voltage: {"value": 6, "unit": "V"}
